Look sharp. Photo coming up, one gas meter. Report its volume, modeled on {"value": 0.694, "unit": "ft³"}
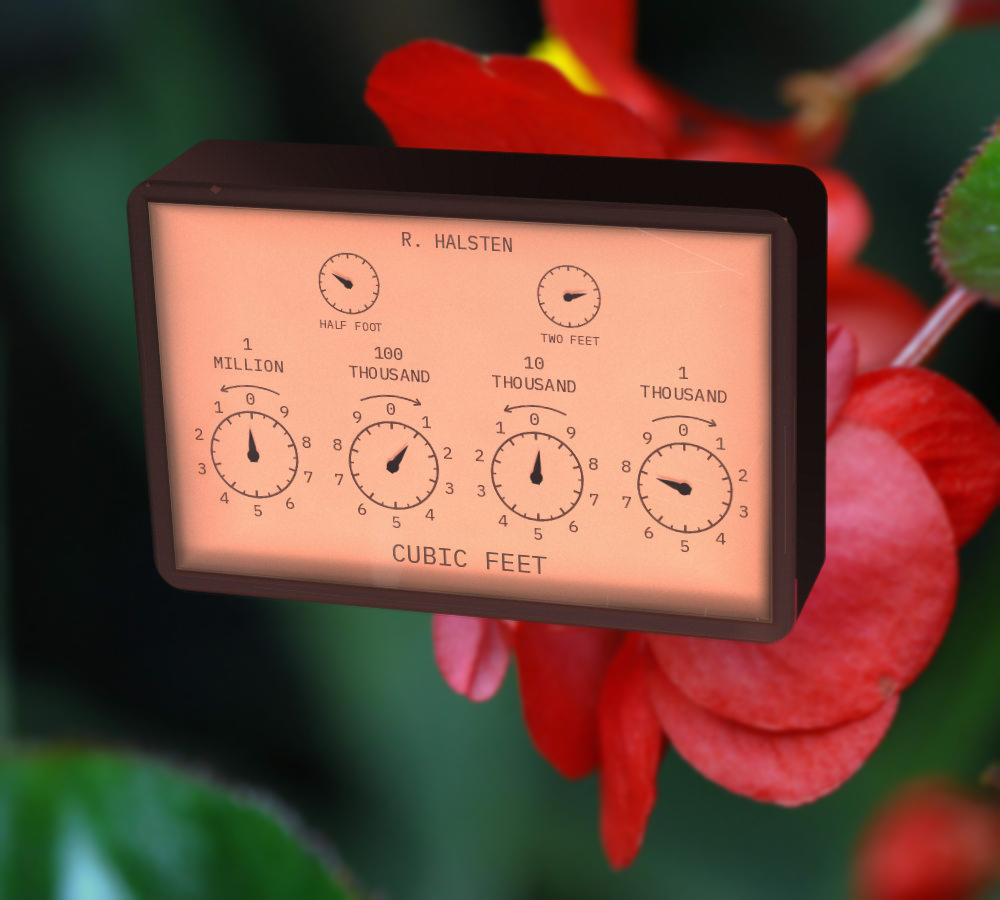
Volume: {"value": 9800, "unit": "ft³"}
